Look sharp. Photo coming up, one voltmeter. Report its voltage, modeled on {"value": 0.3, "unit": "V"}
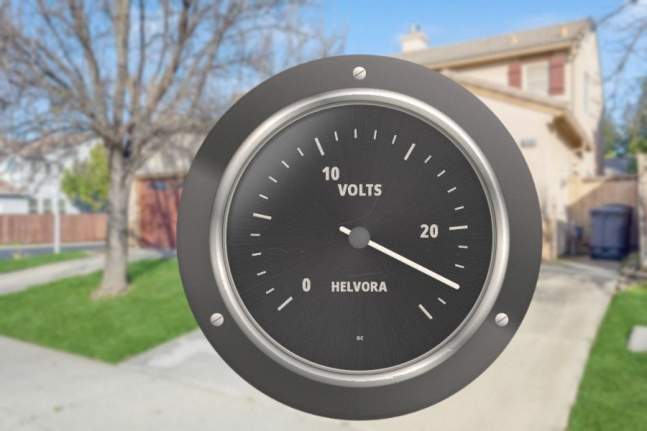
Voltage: {"value": 23, "unit": "V"}
